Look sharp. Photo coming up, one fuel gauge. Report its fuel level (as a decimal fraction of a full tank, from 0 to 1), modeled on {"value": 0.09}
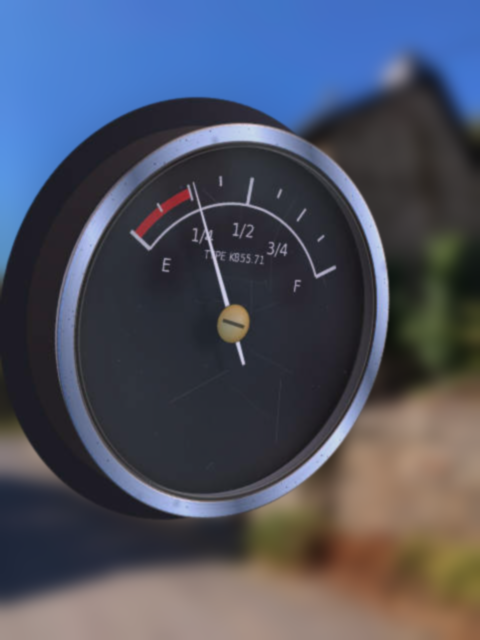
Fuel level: {"value": 0.25}
